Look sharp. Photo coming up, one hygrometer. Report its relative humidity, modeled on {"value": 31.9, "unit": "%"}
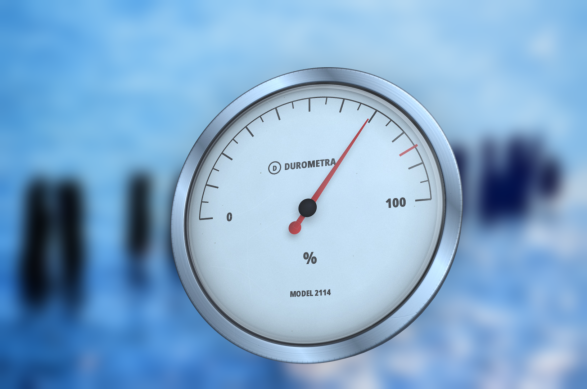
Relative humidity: {"value": 70, "unit": "%"}
